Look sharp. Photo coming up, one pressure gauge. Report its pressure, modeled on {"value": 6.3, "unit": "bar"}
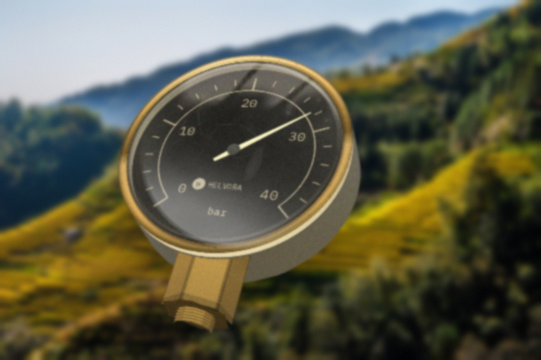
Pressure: {"value": 28, "unit": "bar"}
